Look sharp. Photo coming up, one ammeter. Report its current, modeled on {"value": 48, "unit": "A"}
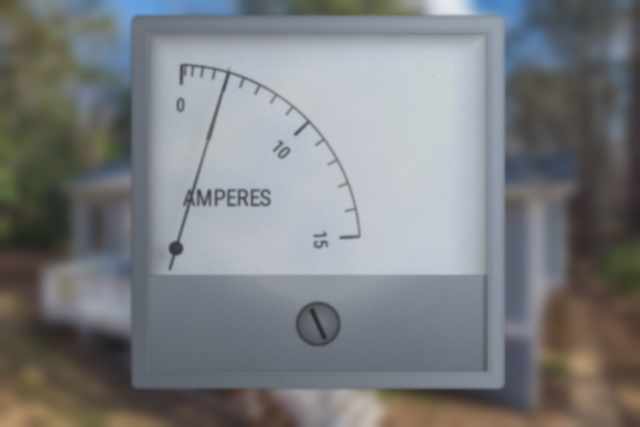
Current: {"value": 5, "unit": "A"}
